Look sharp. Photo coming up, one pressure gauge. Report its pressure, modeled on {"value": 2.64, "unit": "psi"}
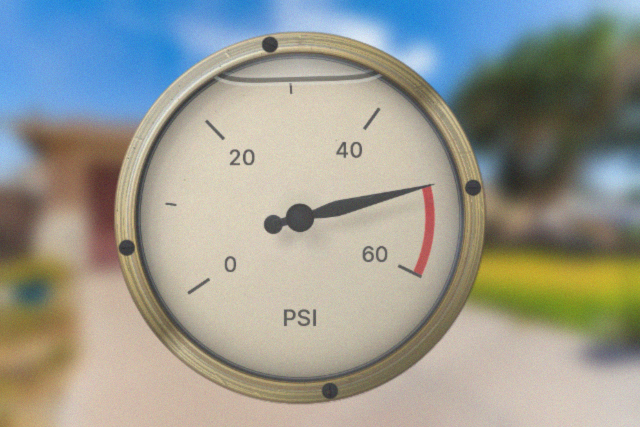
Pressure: {"value": 50, "unit": "psi"}
